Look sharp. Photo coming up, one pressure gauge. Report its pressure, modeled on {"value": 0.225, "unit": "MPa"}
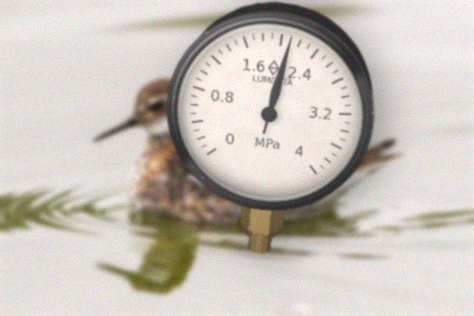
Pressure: {"value": 2.1, "unit": "MPa"}
